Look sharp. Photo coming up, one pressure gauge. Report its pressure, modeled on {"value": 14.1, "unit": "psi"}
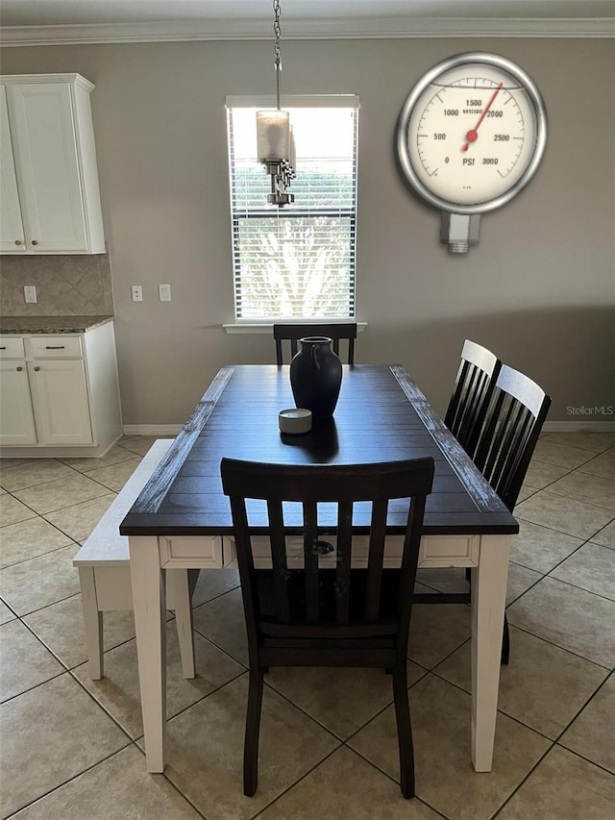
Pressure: {"value": 1800, "unit": "psi"}
